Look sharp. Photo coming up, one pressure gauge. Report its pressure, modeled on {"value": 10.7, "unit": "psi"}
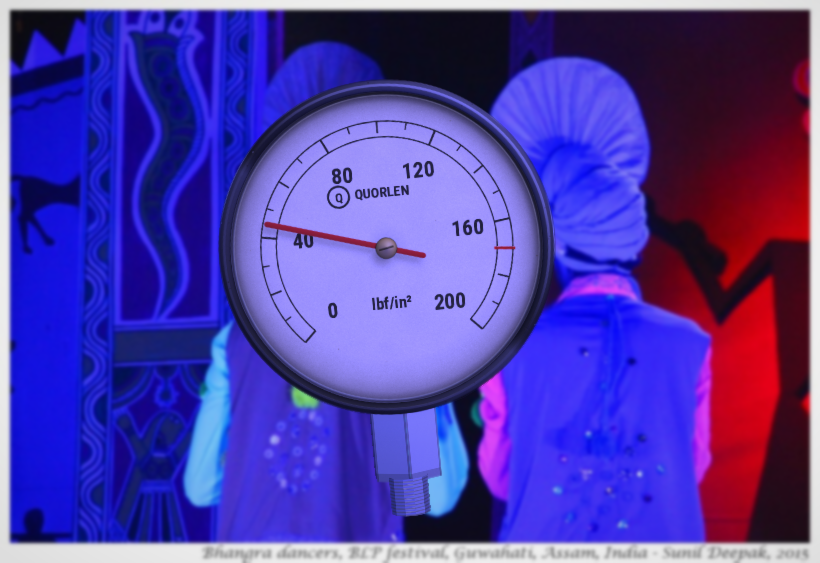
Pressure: {"value": 45, "unit": "psi"}
